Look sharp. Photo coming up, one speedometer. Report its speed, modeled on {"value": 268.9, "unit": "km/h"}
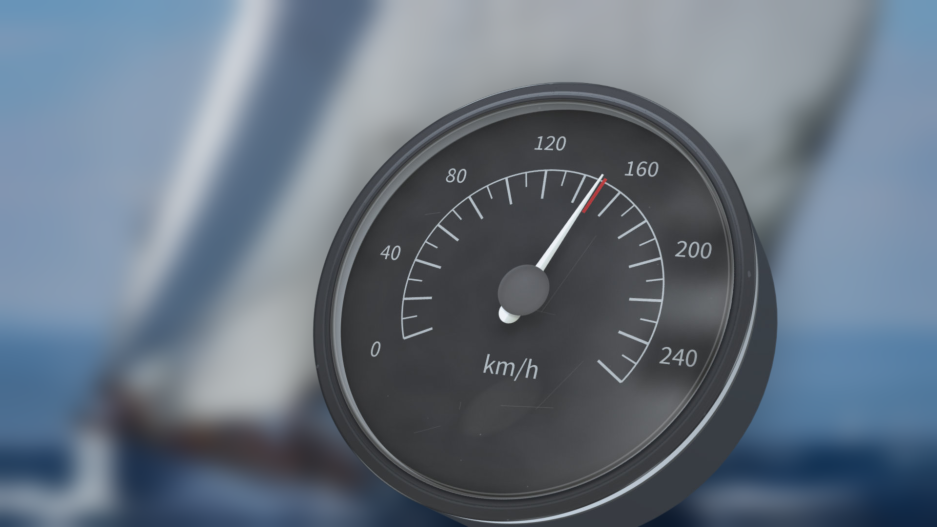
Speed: {"value": 150, "unit": "km/h"}
